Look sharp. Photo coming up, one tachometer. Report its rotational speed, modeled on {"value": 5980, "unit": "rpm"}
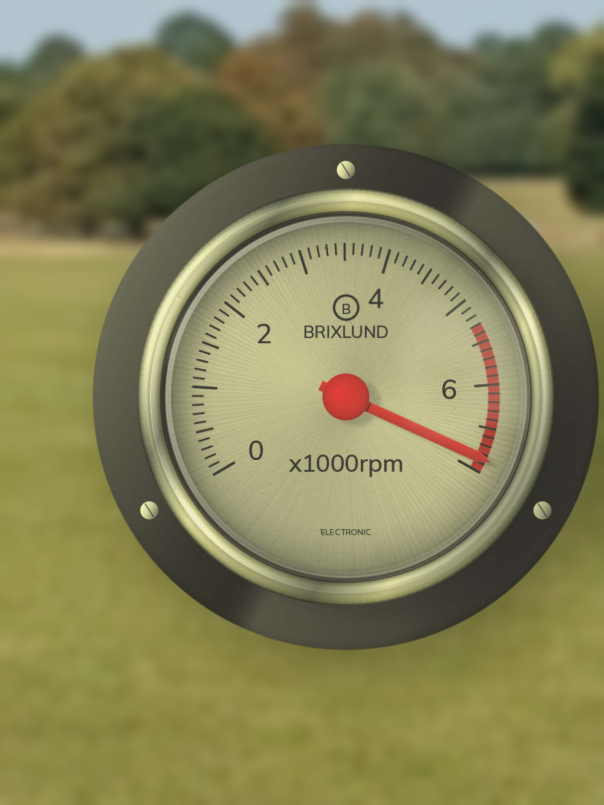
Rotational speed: {"value": 6850, "unit": "rpm"}
